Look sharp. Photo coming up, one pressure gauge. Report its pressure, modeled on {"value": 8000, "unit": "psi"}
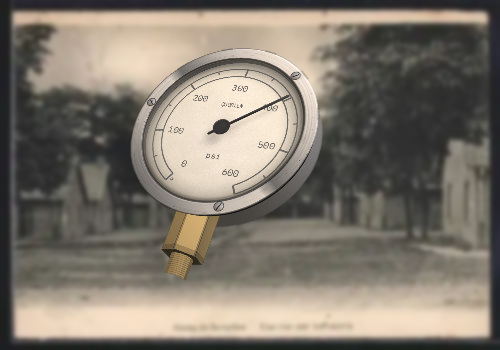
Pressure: {"value": 400, "unit": "psi"}
